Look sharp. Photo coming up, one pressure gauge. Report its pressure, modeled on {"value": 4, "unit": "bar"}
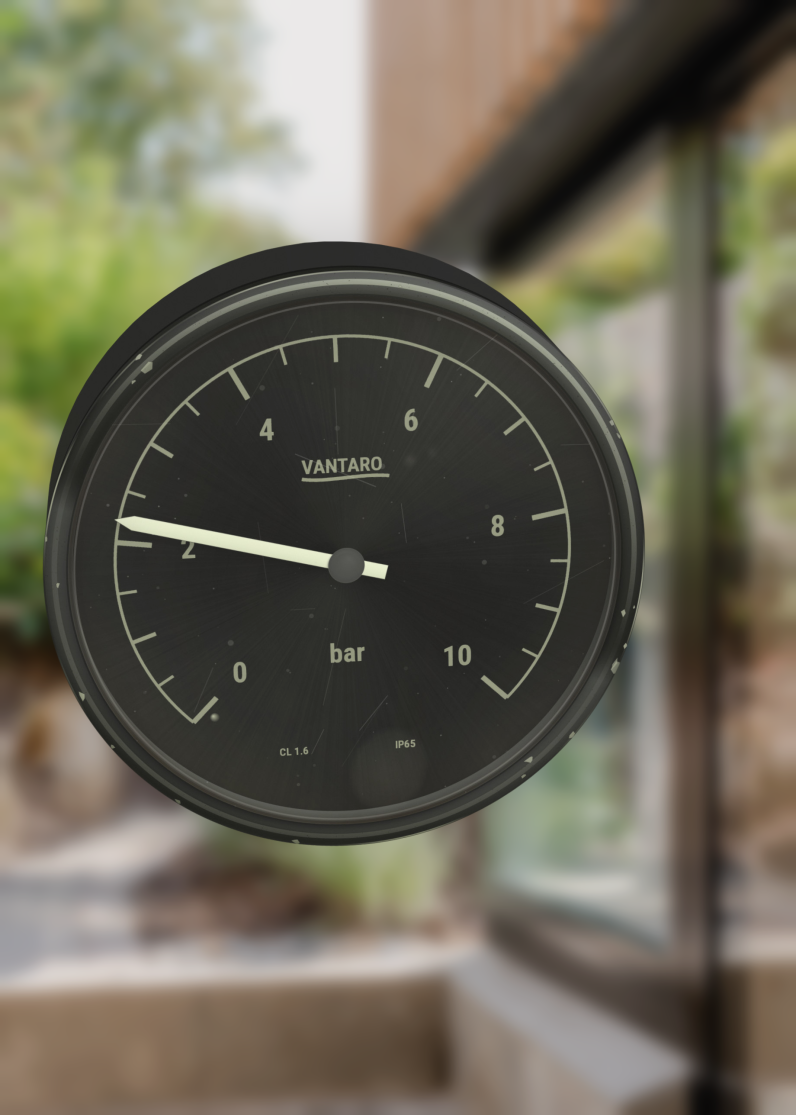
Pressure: {"value": 2.25, "unit": "bar"}
